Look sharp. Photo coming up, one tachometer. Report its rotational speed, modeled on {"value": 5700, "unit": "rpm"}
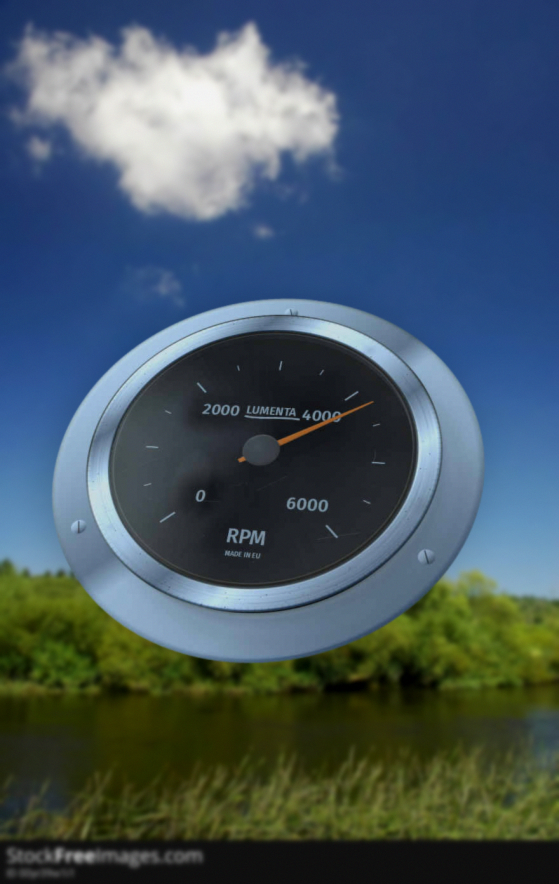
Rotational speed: {"value": 4250, "unit": "rpm"}
